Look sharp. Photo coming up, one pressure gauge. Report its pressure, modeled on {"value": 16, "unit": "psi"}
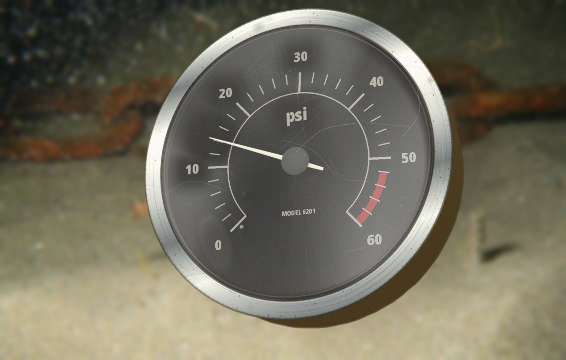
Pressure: {"value": 14, "unit": "psi"}
